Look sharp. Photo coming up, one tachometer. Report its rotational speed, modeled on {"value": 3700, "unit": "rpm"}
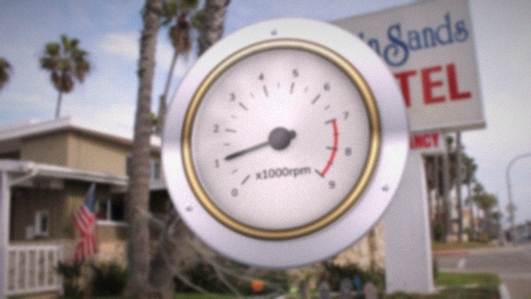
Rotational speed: {"value": 1000, "unit": "rpm"}
